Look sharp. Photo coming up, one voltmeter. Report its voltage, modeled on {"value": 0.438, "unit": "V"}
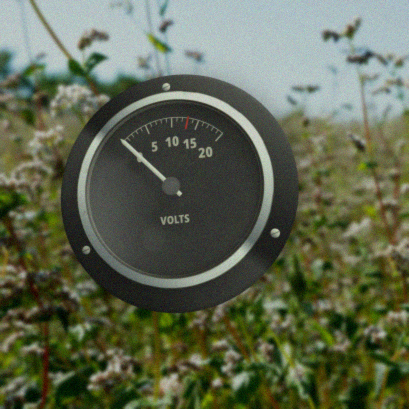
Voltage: {"value": 0, "unit": "V"}
